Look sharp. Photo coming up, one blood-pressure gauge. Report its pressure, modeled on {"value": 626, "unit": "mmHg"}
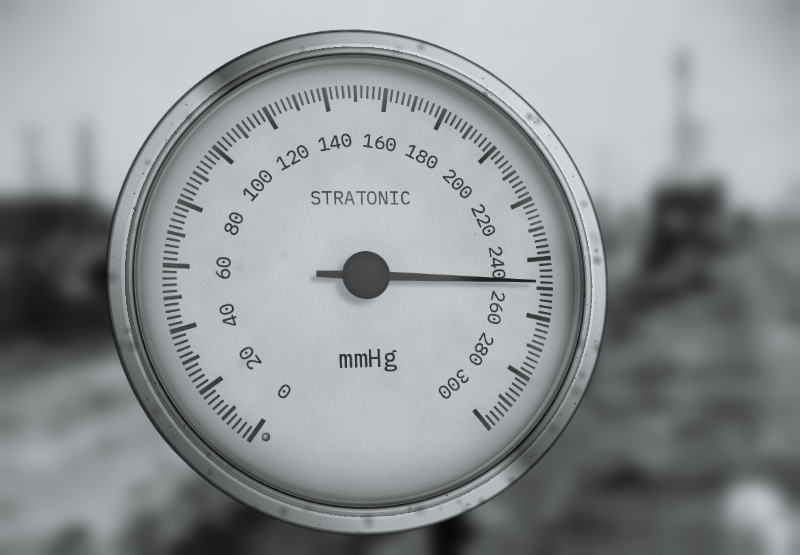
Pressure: {"value": 248, "unit": "mmHg"}
